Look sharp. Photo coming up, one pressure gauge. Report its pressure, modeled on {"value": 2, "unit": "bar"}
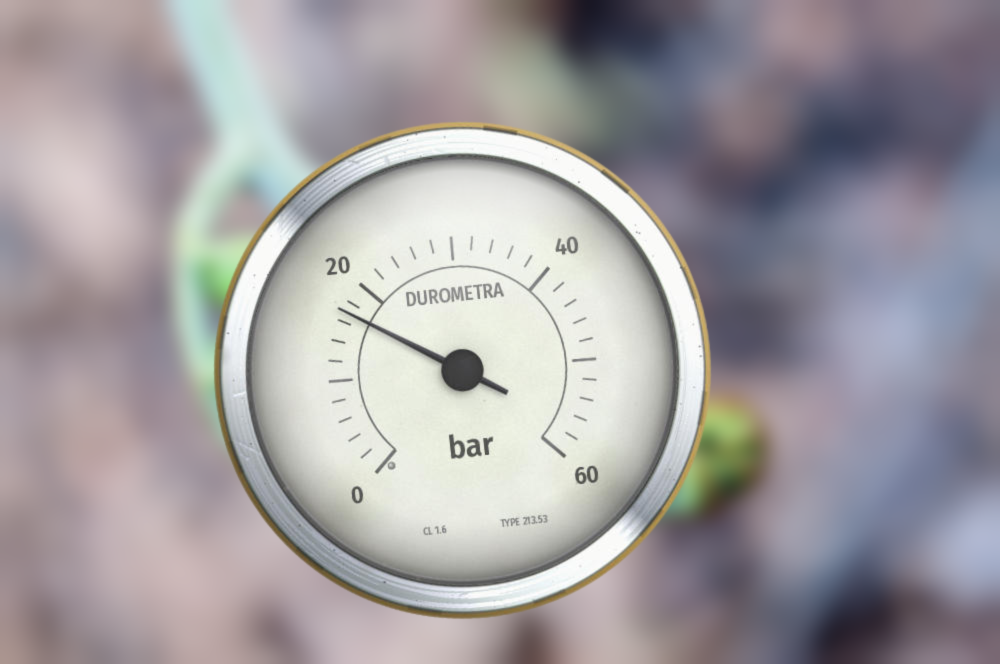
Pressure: {"value": 17, "unit": "bar"}
